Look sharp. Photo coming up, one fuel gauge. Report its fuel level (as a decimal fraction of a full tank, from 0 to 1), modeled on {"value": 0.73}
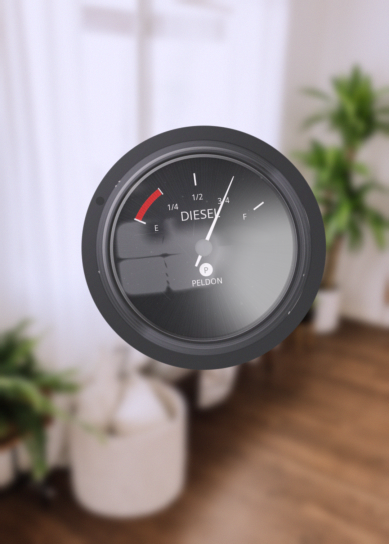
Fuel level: {"value": 0.75}
